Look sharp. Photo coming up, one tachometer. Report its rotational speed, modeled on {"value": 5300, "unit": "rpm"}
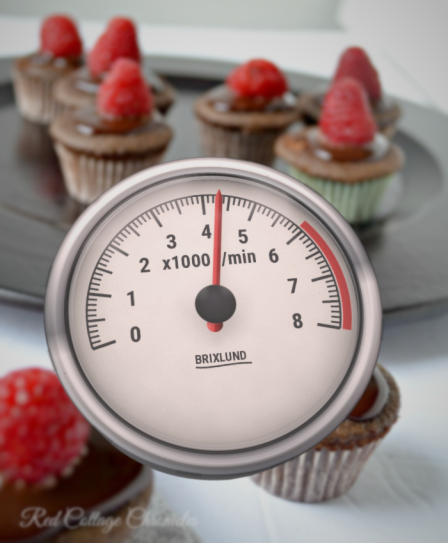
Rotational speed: {"value": 4300, "unit": "rpm"}
